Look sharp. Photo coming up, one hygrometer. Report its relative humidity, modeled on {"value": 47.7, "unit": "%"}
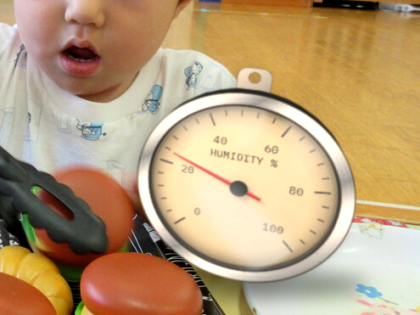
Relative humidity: {"value": 24, "unit": "%"}
